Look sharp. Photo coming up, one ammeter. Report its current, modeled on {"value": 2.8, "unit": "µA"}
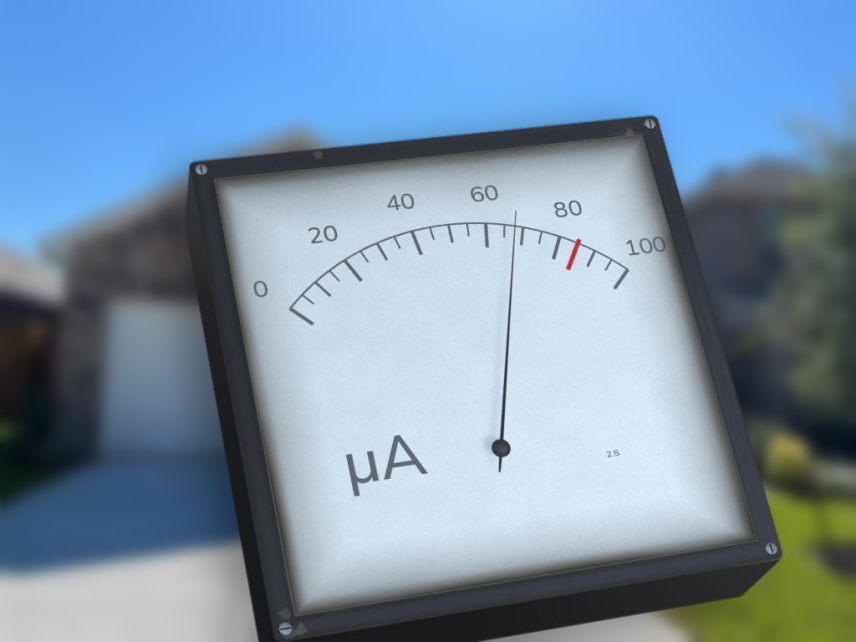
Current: {"value": 67.5, "unit": "µA"}
